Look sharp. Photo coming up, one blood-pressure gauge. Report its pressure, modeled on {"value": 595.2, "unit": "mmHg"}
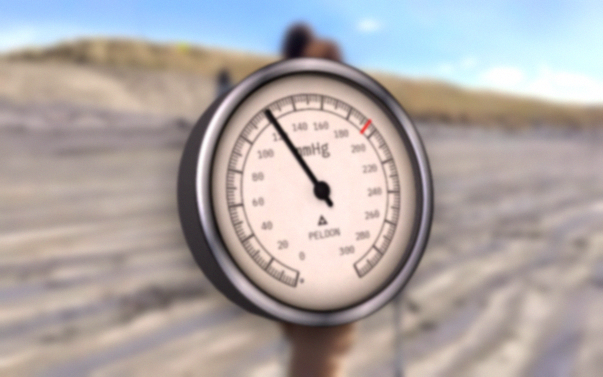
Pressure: {"value": 120, "unit": "mmHg"}
